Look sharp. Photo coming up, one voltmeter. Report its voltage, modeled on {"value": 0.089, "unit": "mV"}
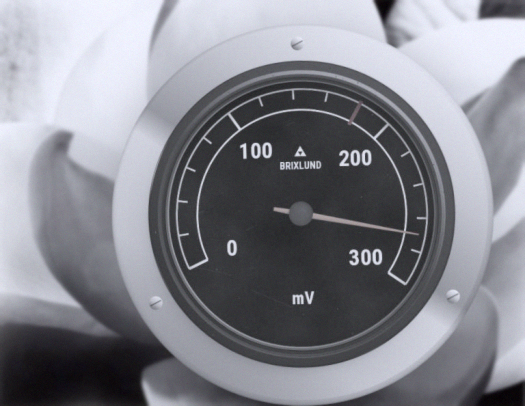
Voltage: {"value": 270, "unit": "mV"}
